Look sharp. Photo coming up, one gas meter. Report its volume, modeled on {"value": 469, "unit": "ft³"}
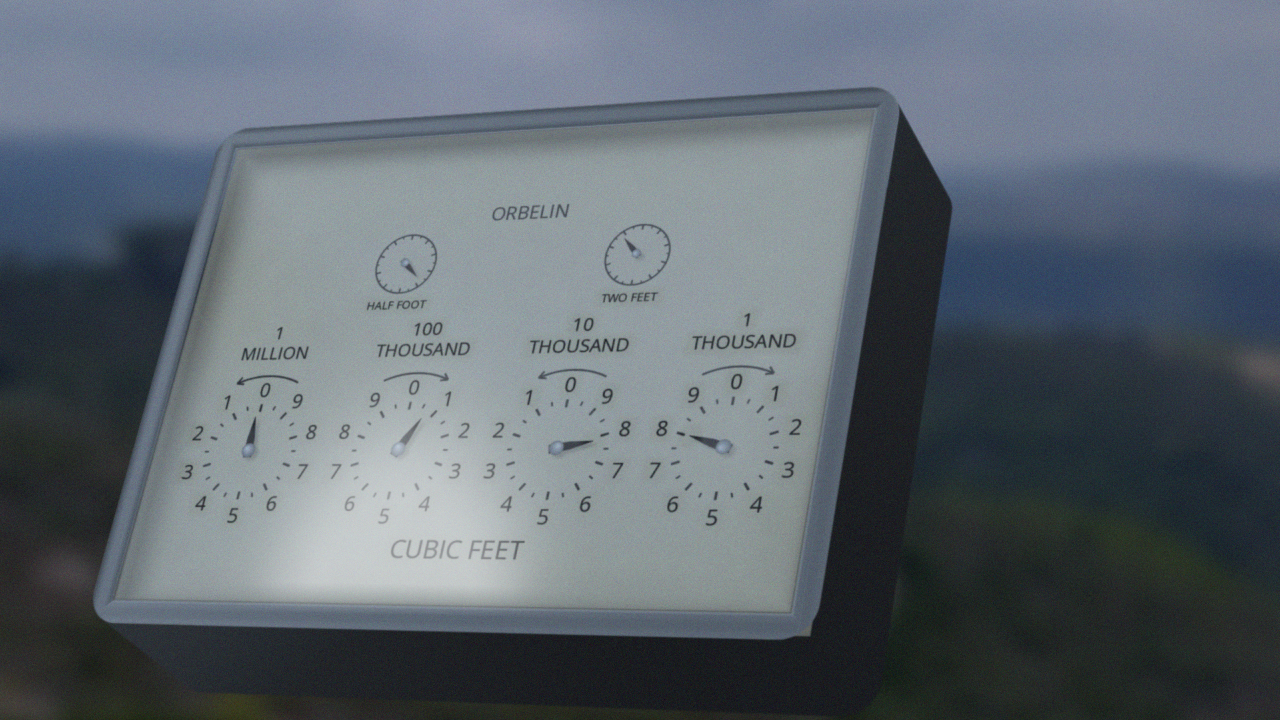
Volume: {"value": 7800, "unit": "ft³"}
